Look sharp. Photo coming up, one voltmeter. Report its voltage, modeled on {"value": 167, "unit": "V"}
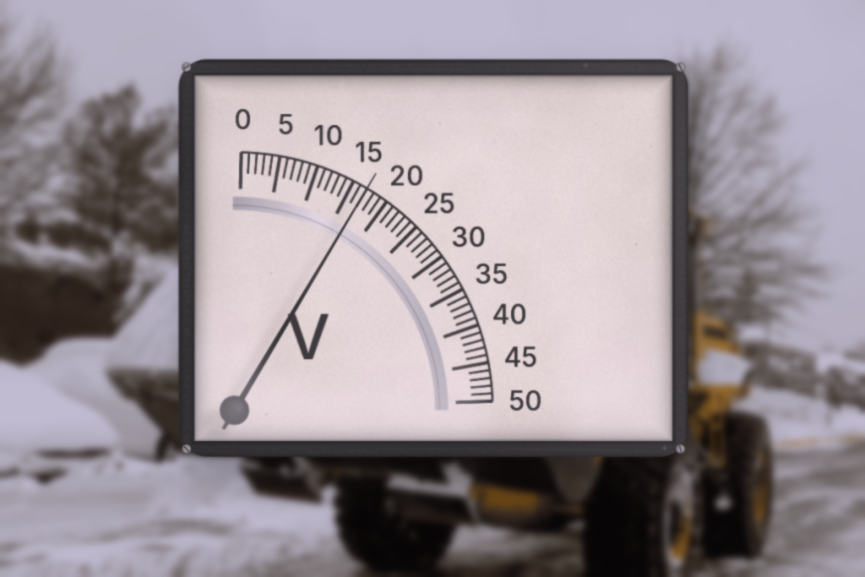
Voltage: {"value": 17, "unit": "V"}
